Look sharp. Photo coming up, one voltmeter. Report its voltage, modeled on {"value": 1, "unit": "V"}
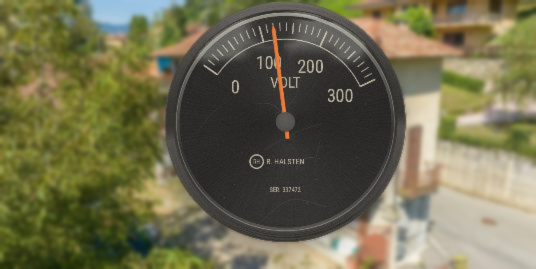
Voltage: {"value": 120, "unit": "V"}
